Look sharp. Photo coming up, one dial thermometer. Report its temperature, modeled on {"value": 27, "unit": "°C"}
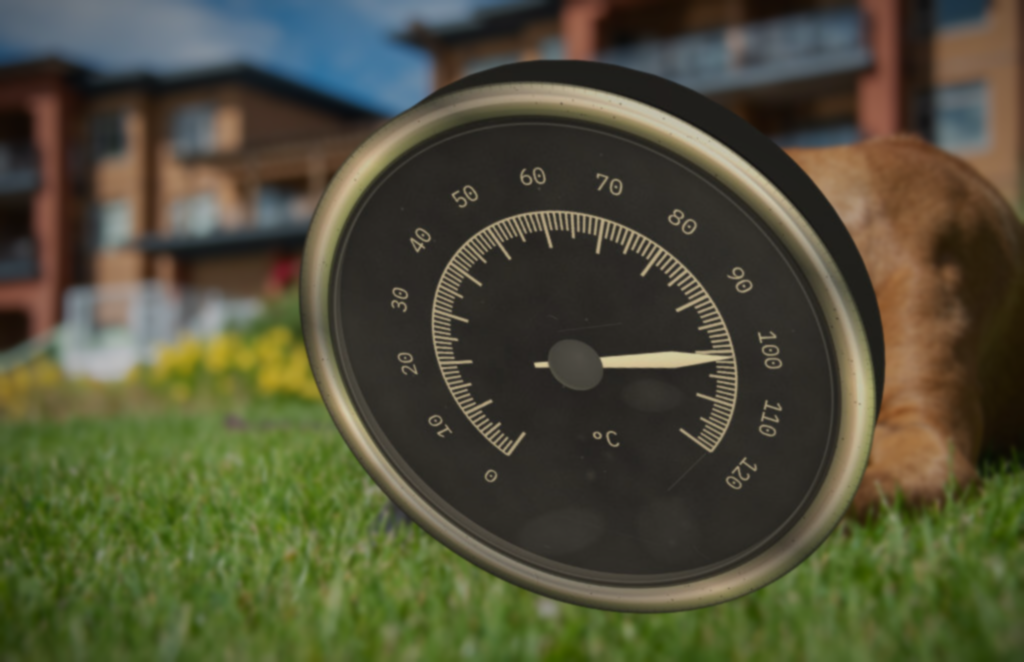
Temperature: {"value": 100, "unit": "°C"}
